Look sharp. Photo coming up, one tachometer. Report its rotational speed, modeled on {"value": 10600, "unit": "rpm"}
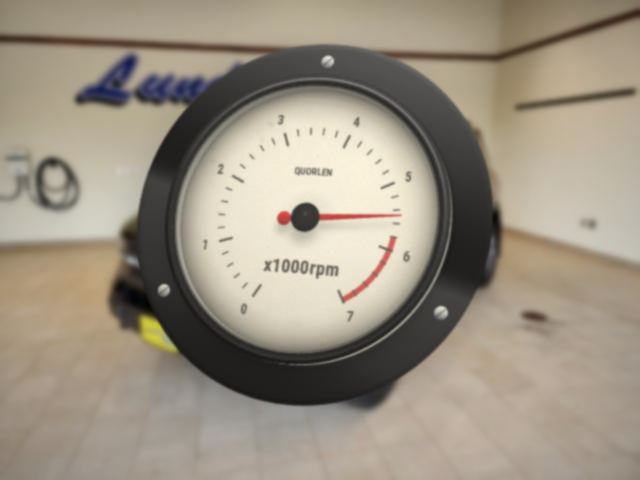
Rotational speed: {"value": 5500, "unit": "rpm"}
